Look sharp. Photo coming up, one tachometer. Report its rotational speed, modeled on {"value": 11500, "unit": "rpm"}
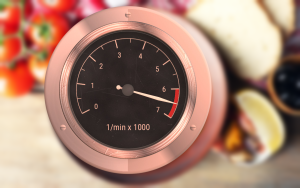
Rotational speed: {"value": 6500, "unit": "rpm"}
